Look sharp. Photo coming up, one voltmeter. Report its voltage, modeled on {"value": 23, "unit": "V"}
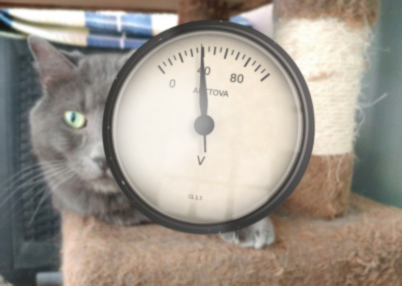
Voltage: {"value": 40, "unit": "V"}
